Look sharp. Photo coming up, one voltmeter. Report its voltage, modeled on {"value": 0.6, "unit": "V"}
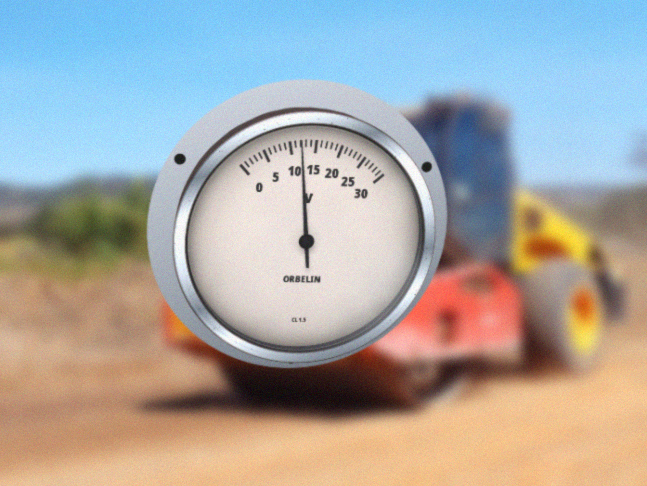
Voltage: {"value": 12, "unit": "V"}
